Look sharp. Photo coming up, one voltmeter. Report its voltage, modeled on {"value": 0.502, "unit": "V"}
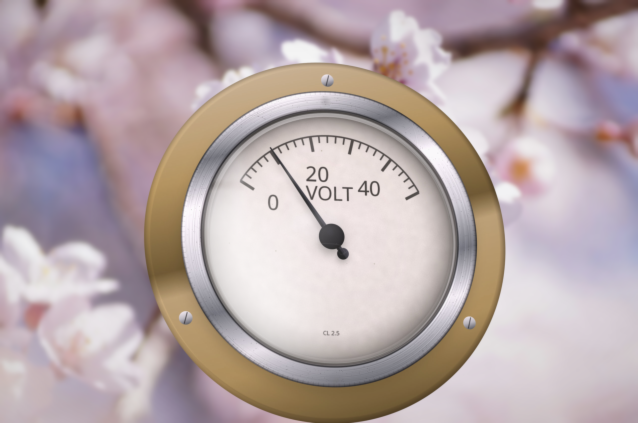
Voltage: {"value": 10, "unit": "V"}
